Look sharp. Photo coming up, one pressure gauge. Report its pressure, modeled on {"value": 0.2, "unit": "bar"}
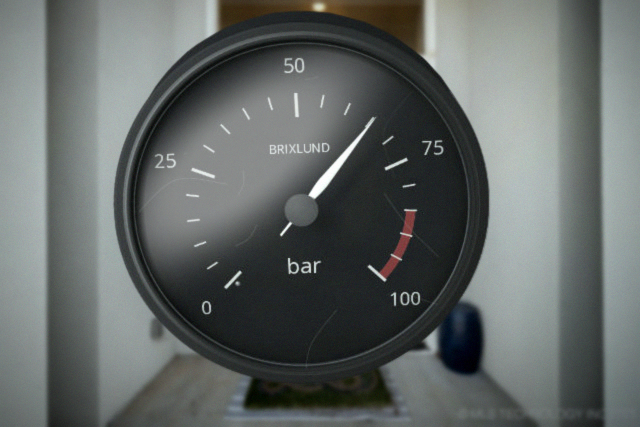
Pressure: {"value": 65, "unit": "bar"}
